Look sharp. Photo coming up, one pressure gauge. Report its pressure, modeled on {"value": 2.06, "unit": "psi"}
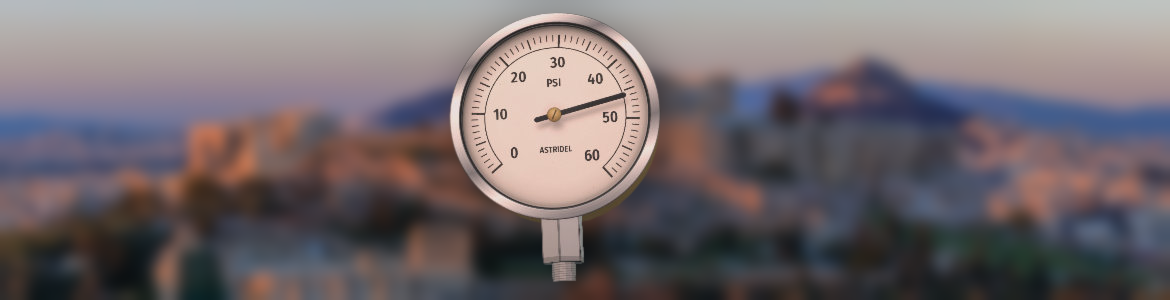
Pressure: {"value": 46, "unit": "psi"}
